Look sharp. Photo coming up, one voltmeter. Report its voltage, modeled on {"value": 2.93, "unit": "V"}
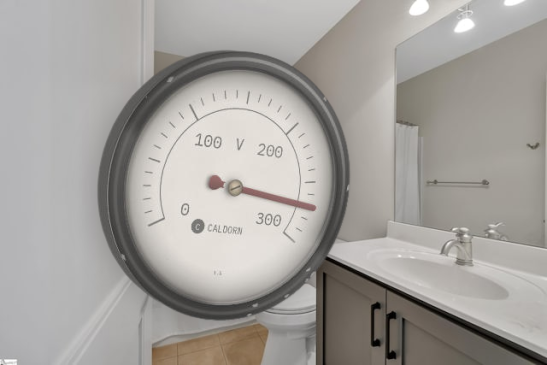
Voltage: {"value": 270, "unit": "V"}
